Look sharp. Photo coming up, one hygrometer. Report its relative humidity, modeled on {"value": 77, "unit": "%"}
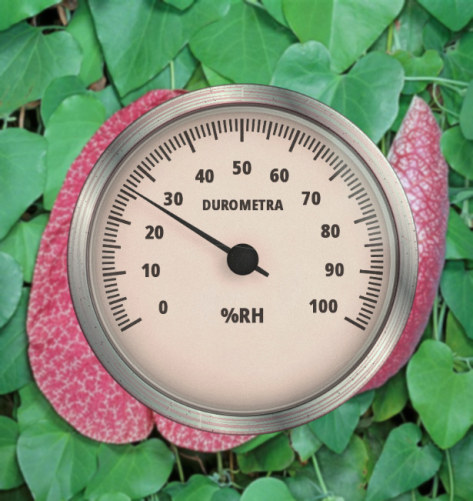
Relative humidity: {"value": 26, "unit": "%"}
